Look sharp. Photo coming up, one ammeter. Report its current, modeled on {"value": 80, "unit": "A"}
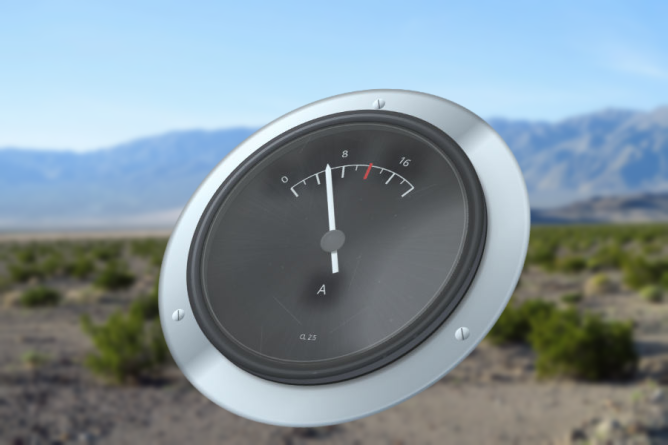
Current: {"value": 6, "unit": "A"}
